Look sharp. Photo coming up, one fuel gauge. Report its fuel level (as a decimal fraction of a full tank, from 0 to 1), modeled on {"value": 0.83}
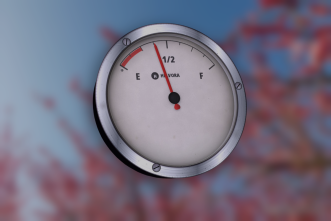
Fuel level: {"value": 0.375}
